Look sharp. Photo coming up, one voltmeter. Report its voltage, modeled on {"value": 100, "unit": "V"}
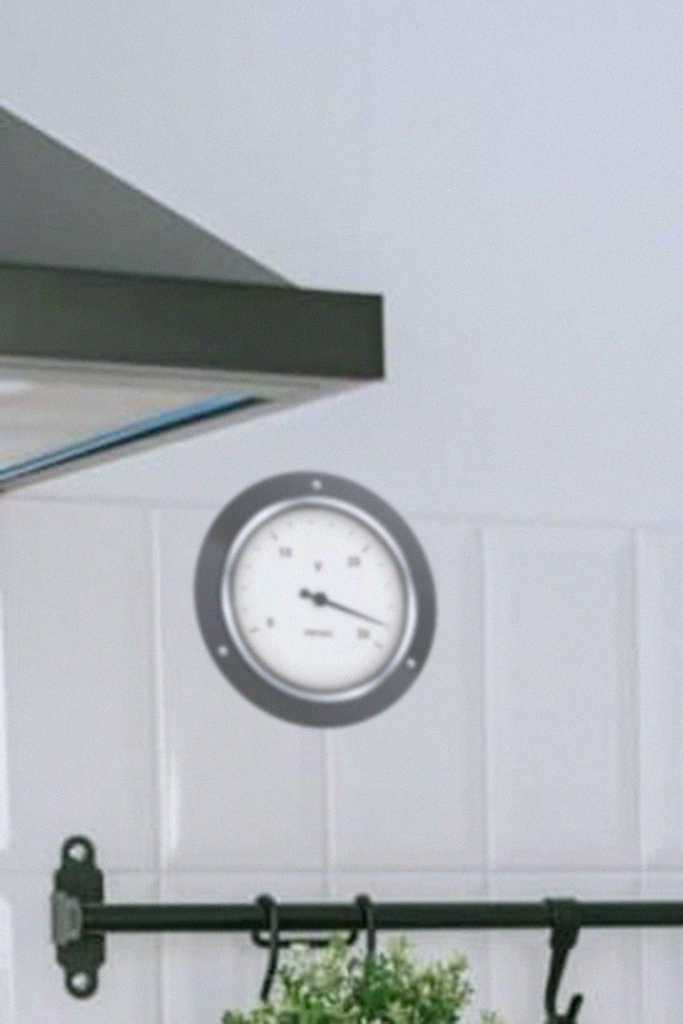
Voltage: {"value": 28, "unit": "V"}
